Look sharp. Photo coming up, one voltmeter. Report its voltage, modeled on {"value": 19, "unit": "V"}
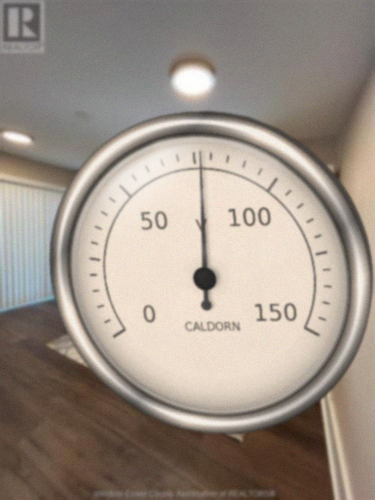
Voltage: {"value": 77.5, "unit": "V"}
